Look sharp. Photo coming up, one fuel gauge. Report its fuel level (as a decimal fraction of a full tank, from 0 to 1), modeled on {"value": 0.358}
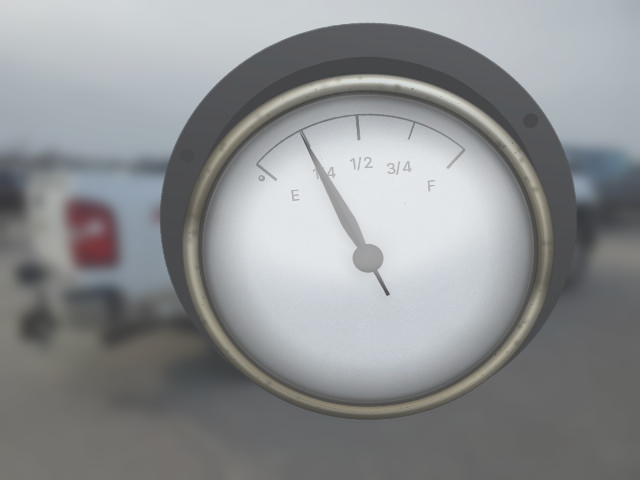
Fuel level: {"value": 0.25}
